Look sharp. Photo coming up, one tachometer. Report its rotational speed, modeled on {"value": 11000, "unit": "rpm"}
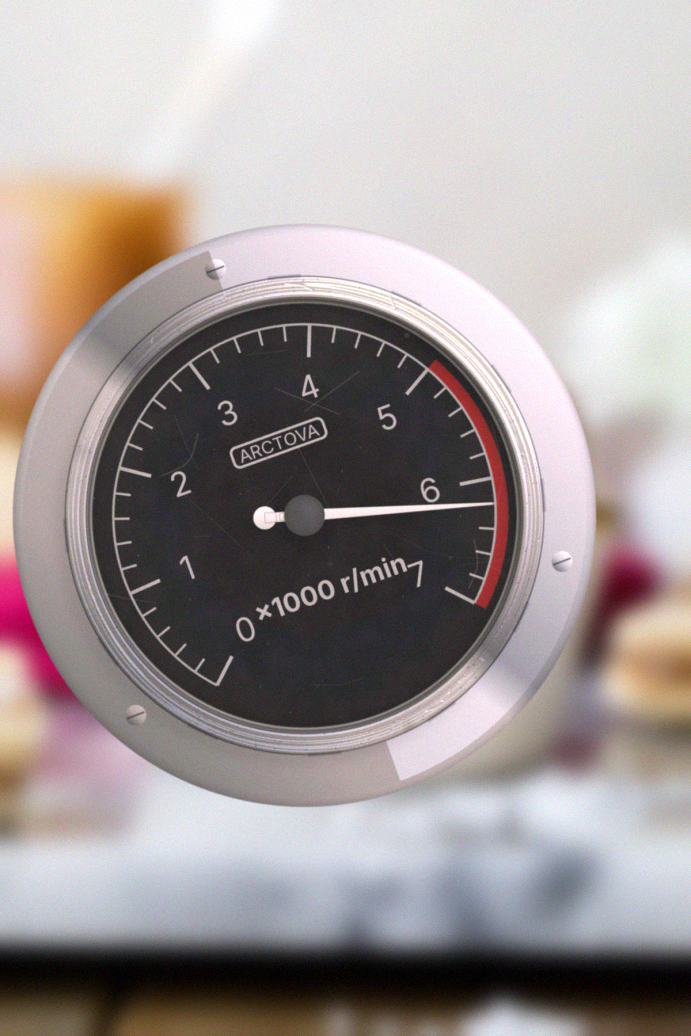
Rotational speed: {"value": 6200, "unit": "rpm"}
